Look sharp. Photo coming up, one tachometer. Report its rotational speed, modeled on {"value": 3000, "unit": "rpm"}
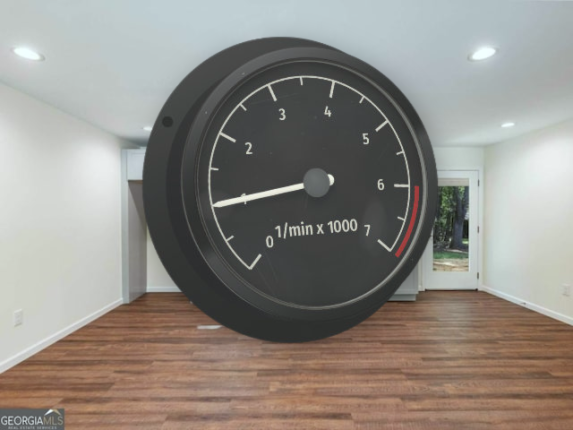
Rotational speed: {"value": 1000, "unit": "rpm"}
